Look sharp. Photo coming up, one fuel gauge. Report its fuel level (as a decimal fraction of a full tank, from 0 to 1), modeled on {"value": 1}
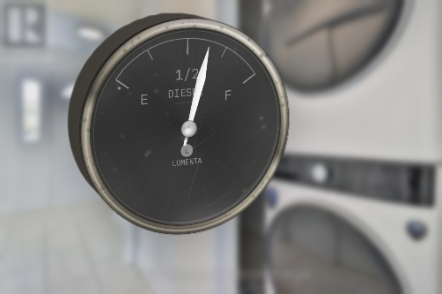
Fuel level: {"value": 0.625}
